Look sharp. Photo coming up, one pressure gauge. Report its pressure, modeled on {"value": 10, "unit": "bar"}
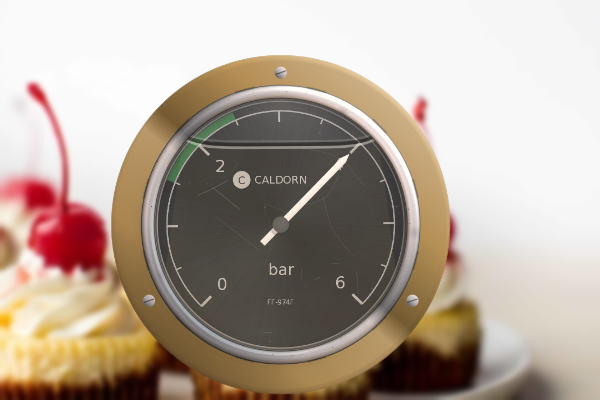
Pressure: {"value": 4, "unit": "bar"}
